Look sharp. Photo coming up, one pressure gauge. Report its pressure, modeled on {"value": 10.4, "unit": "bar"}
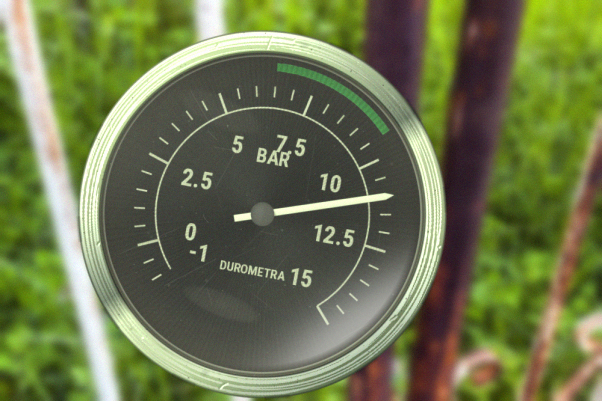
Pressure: {"value": 11, "unit": "bar"}
